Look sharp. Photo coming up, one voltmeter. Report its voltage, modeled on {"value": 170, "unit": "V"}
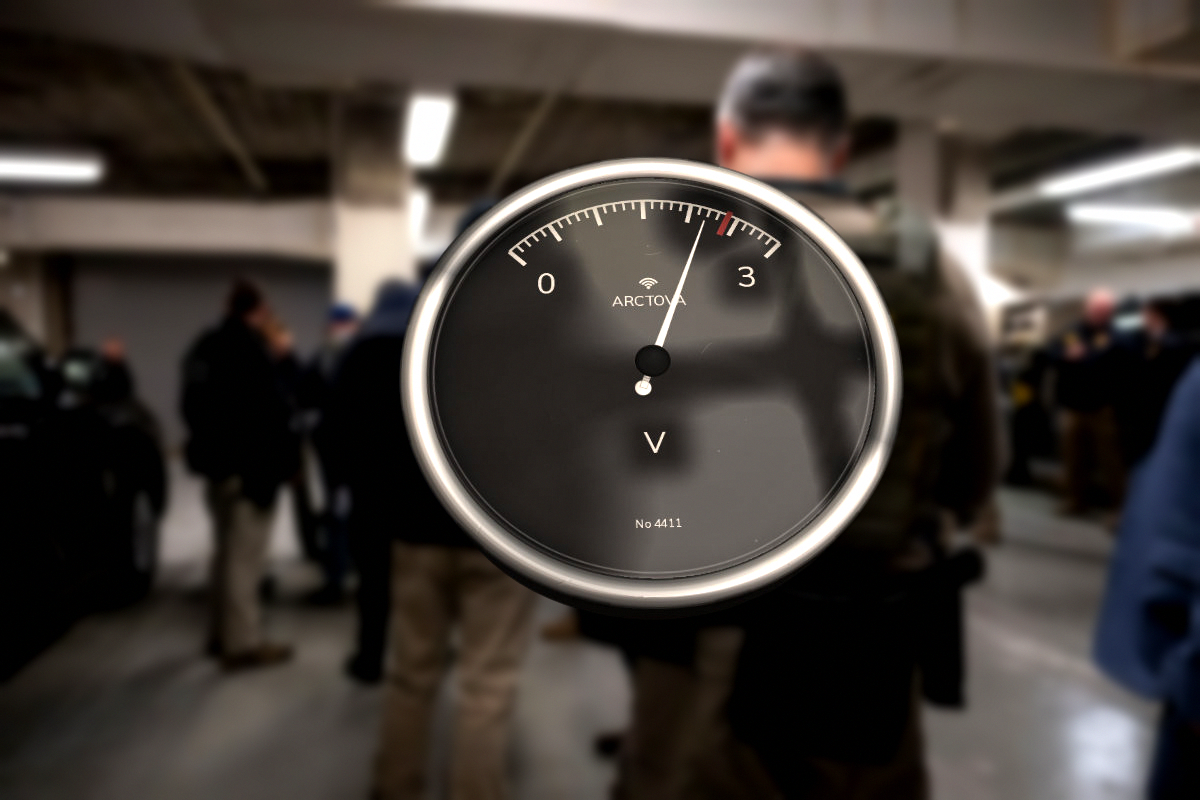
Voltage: {"value": 2.2, "unit": "V"}
